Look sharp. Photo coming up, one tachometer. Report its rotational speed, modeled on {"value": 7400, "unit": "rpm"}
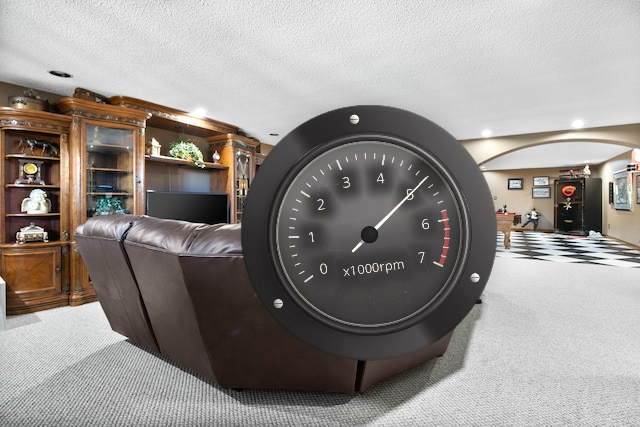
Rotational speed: {"value": 5000, "unit": "rpm"}
